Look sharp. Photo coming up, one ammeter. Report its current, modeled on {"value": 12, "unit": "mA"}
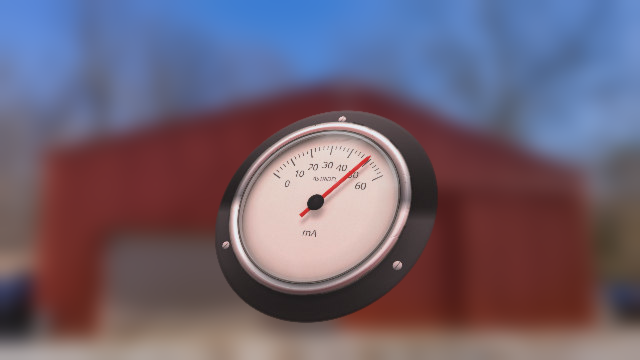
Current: {"value": 50, "unit": "mA"}
